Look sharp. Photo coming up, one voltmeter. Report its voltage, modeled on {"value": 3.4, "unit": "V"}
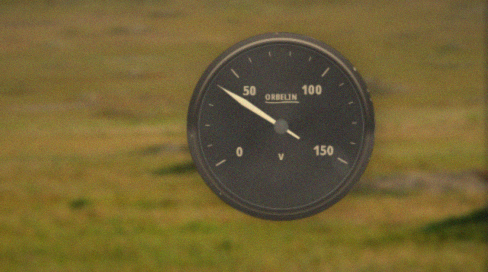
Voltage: {"value": 40, "unit": "V"}
